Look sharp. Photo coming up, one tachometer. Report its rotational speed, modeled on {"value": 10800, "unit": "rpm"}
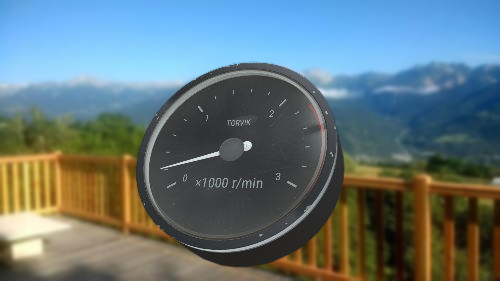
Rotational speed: {"value": 200, "unit": "rpm"}
